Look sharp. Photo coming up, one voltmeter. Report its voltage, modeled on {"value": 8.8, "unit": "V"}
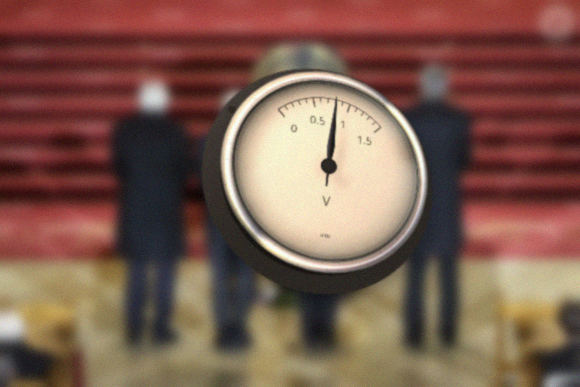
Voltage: {"value": 0.8, "unit": "V"}
